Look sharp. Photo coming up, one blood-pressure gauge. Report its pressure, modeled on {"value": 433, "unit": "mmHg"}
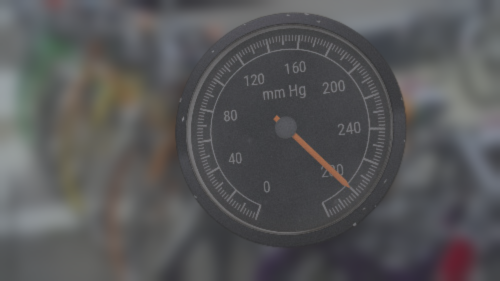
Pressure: {"value": 280, "unit": "mmHg"}
